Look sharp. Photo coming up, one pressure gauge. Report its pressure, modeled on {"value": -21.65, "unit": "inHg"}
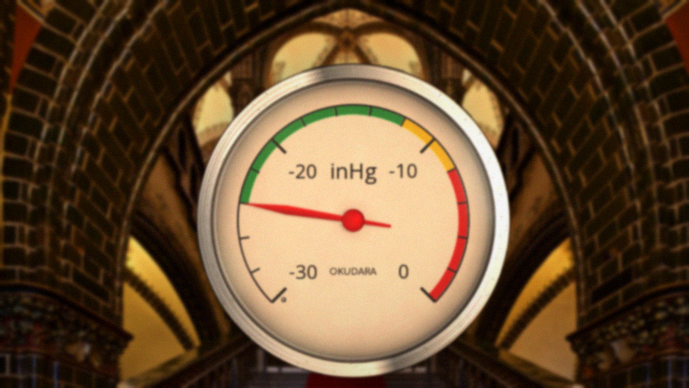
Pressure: {"value": -24, "unit": "inHg"}
